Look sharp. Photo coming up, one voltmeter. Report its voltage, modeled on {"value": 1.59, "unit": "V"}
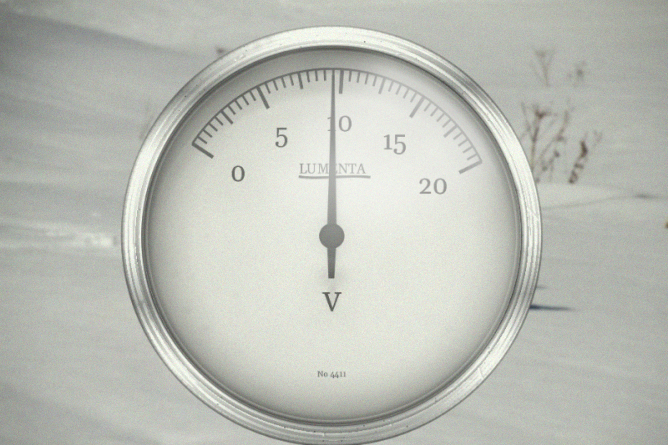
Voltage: {"value": 9.5, "unit": "V"}
